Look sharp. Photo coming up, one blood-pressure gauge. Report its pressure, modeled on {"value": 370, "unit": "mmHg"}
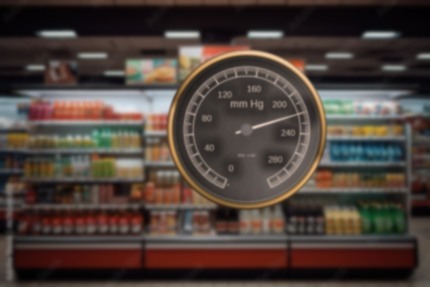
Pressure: {"value": 220, "unit": "mmHg"}
